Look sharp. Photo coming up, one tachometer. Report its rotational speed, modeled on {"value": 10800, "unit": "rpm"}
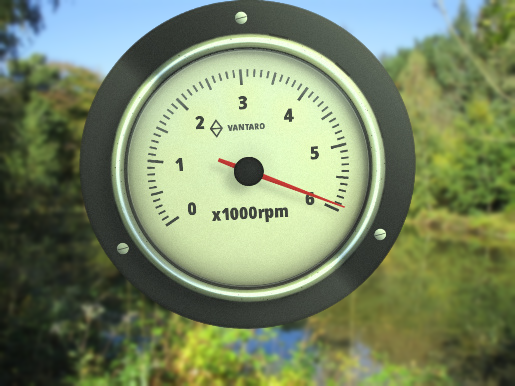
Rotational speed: {"value": 5900, "unit": "rpm"}
